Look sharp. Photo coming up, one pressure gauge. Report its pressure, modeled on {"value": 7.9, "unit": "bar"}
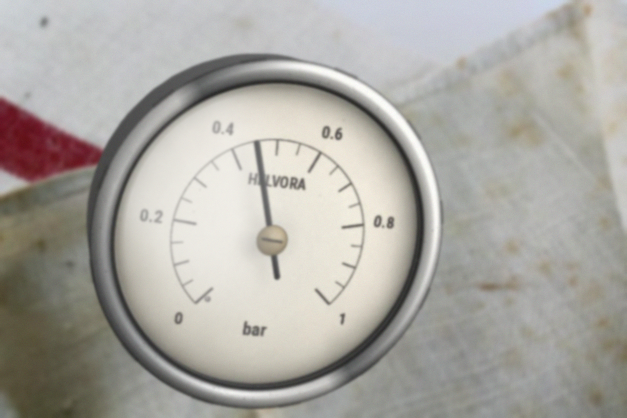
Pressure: {"value": 0.45, "unit": "bar"}
